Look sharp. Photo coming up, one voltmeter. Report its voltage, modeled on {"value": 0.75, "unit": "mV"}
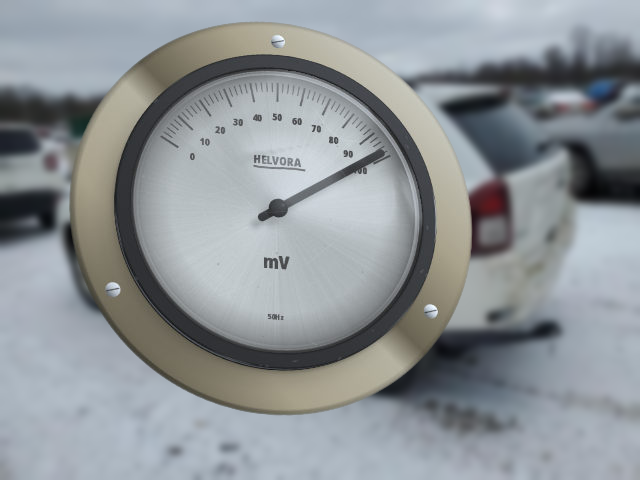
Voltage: {"value": 98, "unit": "mV"}
